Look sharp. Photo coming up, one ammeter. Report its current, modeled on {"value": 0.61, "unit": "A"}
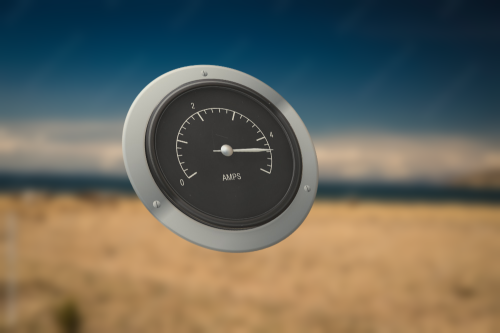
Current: {"value": 4.4, "unit": "A"}
